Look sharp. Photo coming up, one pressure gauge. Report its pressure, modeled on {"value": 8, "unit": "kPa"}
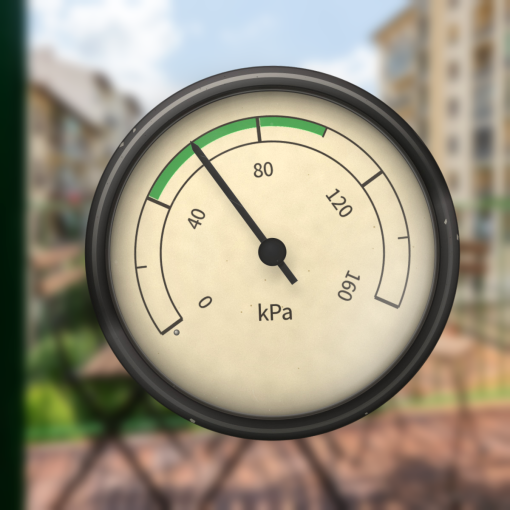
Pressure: {"value": 60, "unit": "kPa"}
